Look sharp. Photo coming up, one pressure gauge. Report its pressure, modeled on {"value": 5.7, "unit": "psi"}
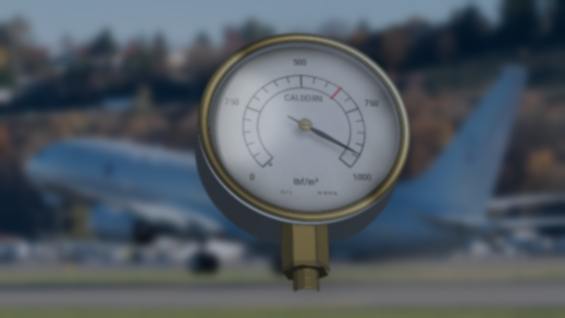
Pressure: {"value": 950, "unit": "psi"}
